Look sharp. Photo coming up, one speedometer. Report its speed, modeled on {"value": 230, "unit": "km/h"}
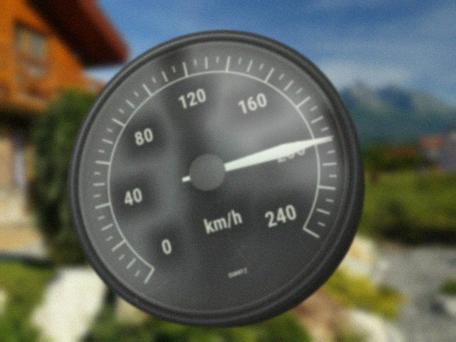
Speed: {"value": 200, "unit": "km/h"}
